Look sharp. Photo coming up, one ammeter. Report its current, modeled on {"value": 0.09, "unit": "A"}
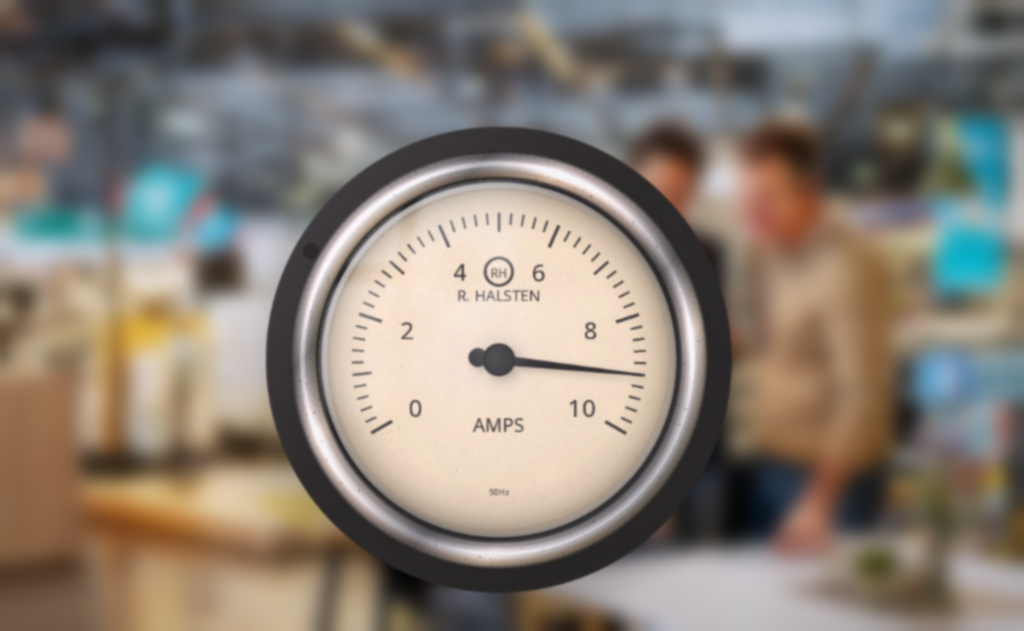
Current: {"value": 9, "unit": "A"}
